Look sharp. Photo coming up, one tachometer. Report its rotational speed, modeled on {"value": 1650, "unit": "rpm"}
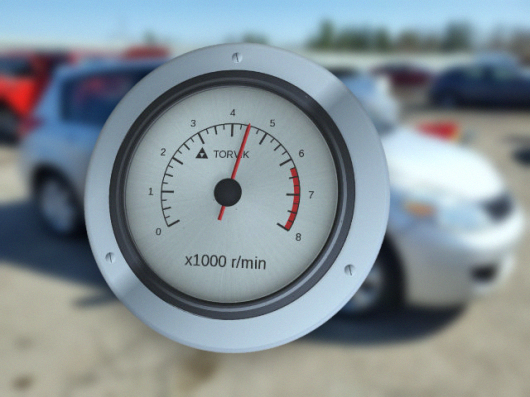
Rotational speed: {"value": 4500, "unit": "rpm"}
